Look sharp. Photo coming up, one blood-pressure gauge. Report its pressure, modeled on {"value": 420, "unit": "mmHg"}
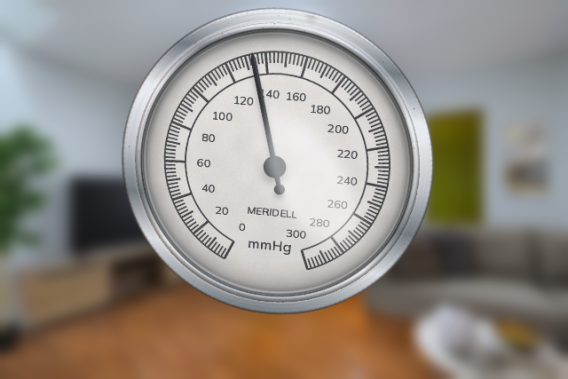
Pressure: {"value": 134, "unit": "mmHg"}
